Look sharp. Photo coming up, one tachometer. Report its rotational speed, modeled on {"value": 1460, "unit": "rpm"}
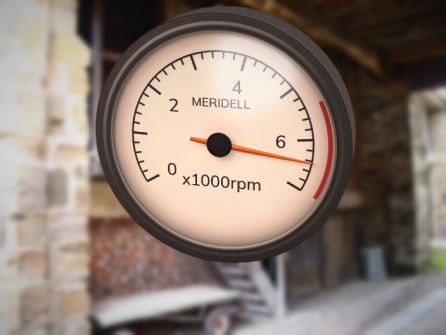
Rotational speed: {"value": 6400, "unit": "rpm"}
